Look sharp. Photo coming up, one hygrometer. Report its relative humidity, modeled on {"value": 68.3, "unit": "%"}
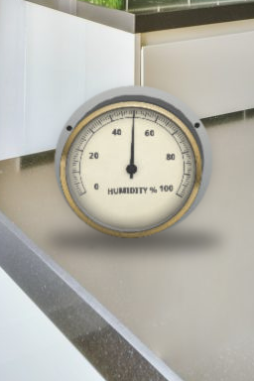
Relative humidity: {"value": 50, "unit": "%"}
